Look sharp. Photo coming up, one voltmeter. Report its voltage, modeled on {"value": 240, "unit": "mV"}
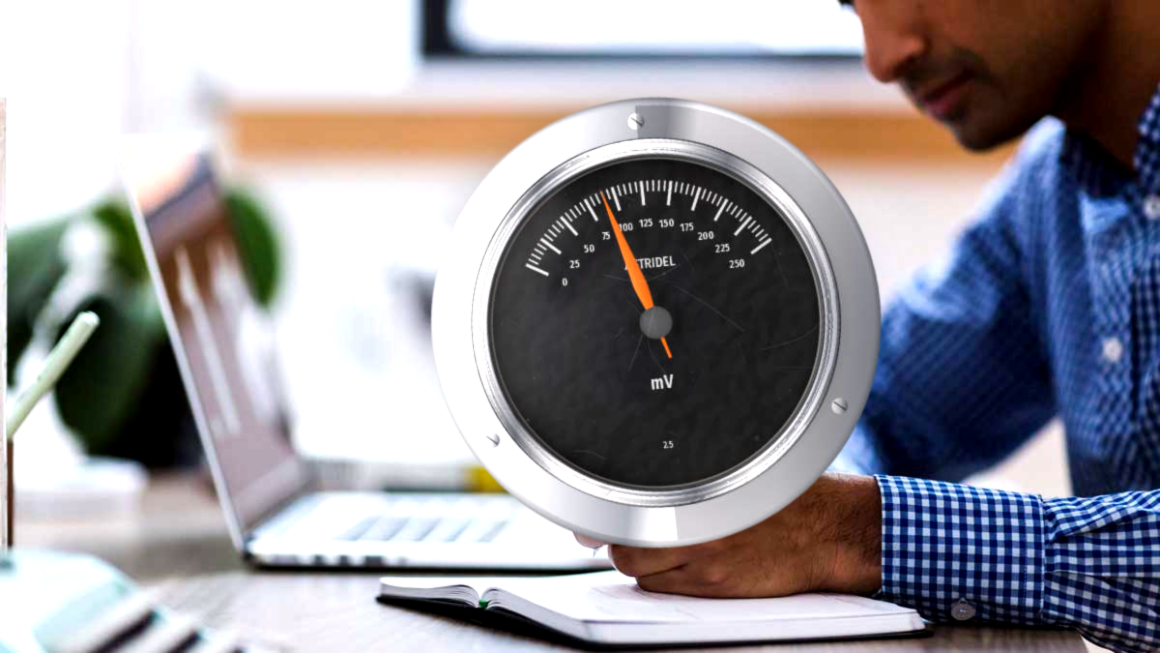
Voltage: {"value": 90, "unit": "mV"}
